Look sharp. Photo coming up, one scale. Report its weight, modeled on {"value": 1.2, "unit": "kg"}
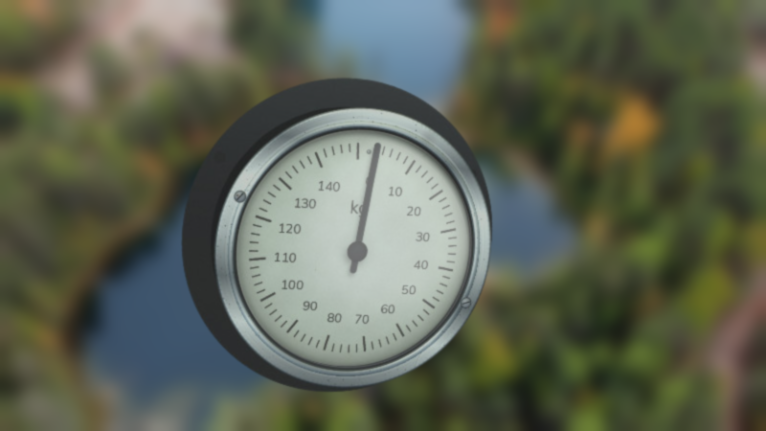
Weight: {"value": 0, "unit": "kg"}
